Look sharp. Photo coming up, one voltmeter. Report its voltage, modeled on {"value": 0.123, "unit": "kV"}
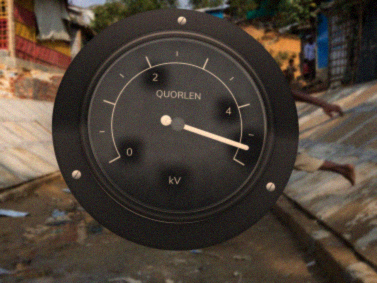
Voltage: {"value": 4.75, "unit": "kV"}
